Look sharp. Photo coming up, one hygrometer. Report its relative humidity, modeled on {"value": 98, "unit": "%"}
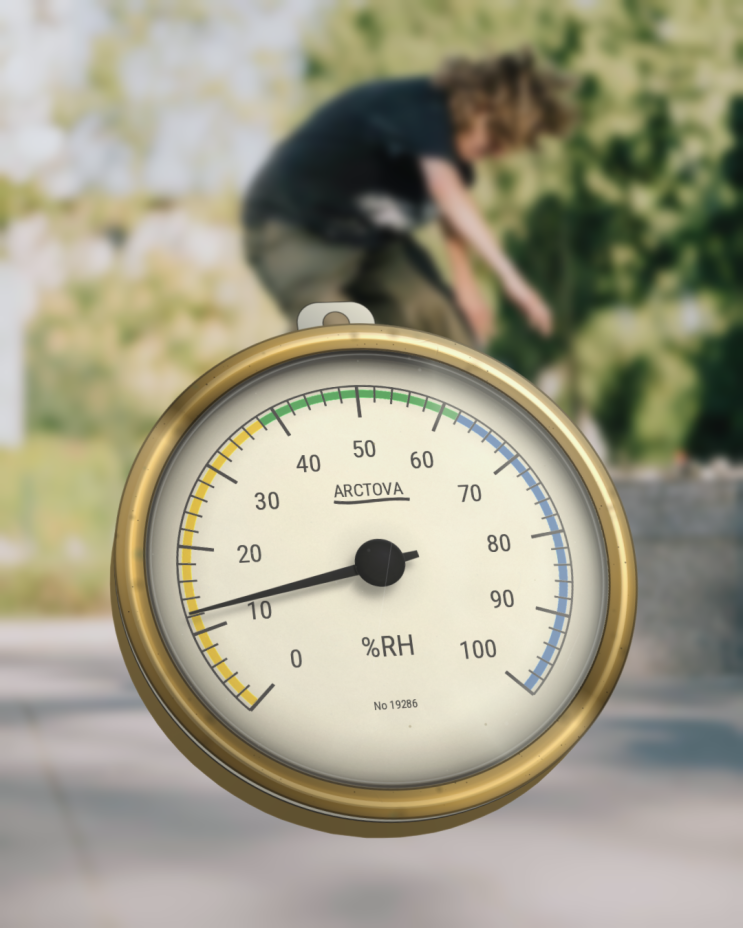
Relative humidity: {"value": 12, "unit": "%"}
